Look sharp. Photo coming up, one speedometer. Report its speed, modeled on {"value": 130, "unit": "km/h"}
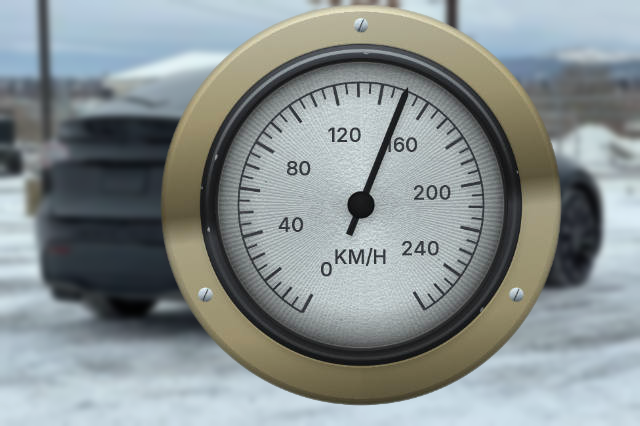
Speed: {"value": 150, "unit": "km/h"}
